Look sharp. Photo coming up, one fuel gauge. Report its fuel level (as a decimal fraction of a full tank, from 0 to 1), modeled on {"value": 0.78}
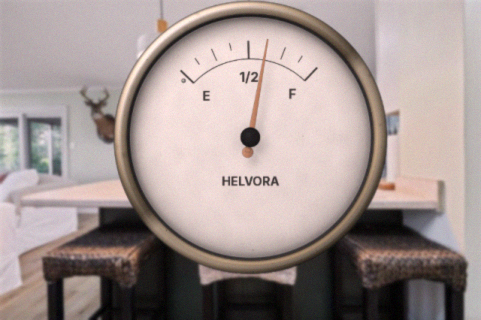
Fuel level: {"value": 0.625}
